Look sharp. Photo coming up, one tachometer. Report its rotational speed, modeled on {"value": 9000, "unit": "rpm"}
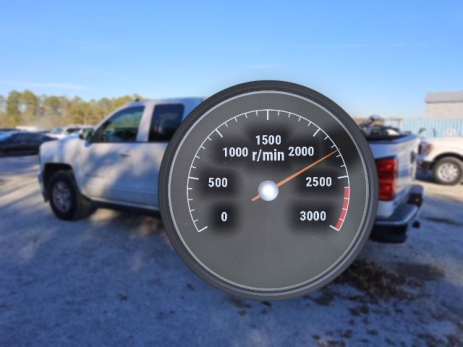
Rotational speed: {"value": 2250, "unit": "rpm"}
